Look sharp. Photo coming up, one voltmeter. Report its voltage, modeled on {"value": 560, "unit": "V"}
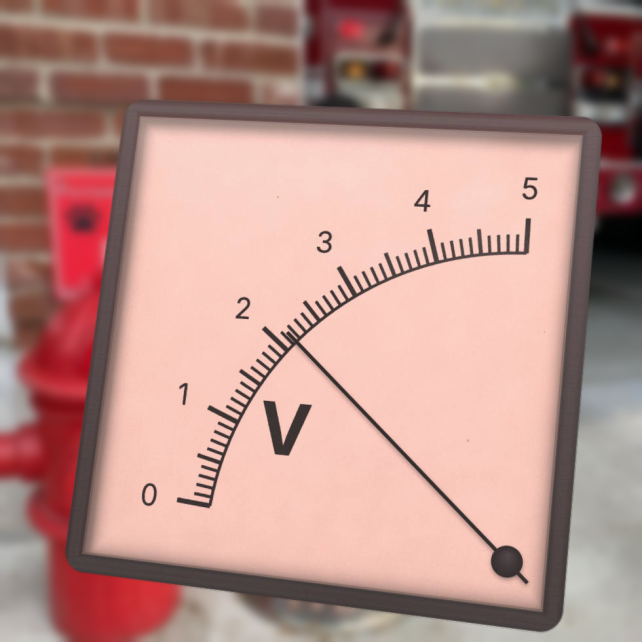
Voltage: {"value": 2.15, "unit": "V"}
